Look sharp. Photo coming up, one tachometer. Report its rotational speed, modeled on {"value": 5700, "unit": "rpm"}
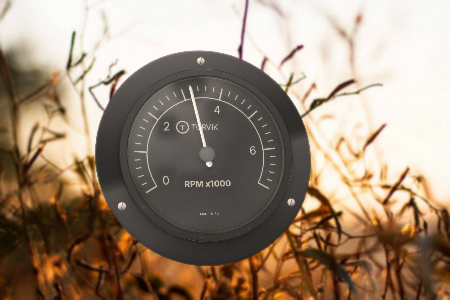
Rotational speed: {"value": 3200, "unit": "rpm"}
